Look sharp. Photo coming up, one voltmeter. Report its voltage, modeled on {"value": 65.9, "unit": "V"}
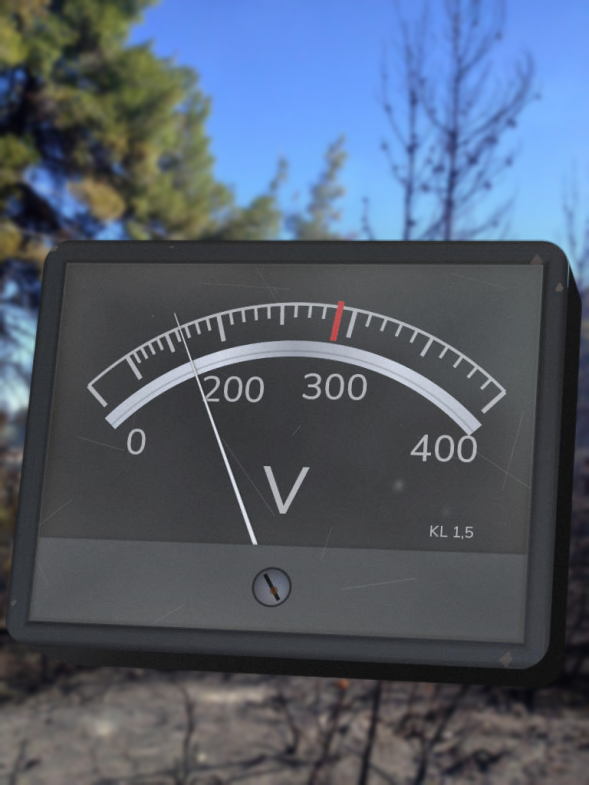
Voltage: {"value": 165, "unit": "V"}
